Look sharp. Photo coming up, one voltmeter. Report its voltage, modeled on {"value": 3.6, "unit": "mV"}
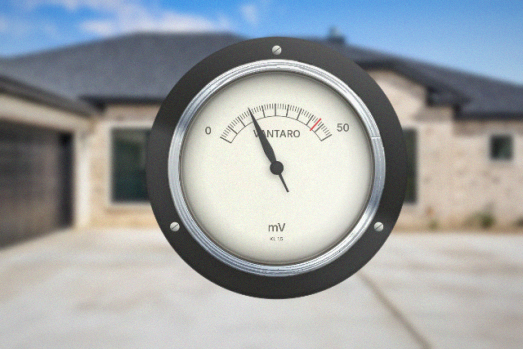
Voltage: {"value": 15, "unit": "mV"}
